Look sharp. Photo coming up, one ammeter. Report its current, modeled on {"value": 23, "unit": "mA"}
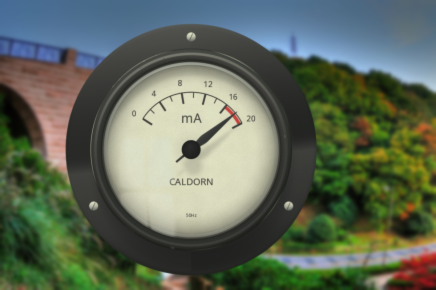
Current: {"value": 18, "unit": "mA"}
